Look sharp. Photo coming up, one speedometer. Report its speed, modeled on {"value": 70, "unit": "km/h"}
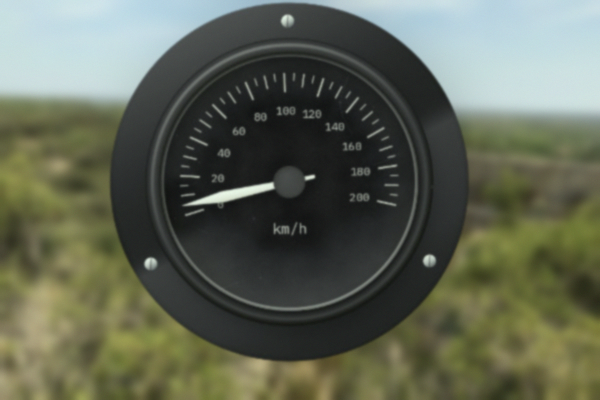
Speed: {"value": 5, "unit": "km/h"}
